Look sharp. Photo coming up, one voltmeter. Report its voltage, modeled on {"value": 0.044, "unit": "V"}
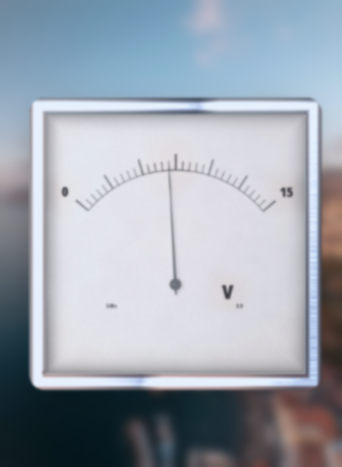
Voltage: {"value": 7, "unit": "V"}
